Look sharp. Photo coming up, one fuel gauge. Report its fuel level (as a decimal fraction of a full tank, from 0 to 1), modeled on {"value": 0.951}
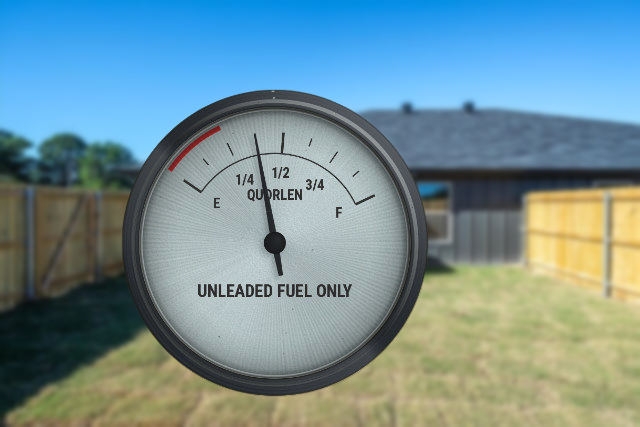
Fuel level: {"value": 0.375}
